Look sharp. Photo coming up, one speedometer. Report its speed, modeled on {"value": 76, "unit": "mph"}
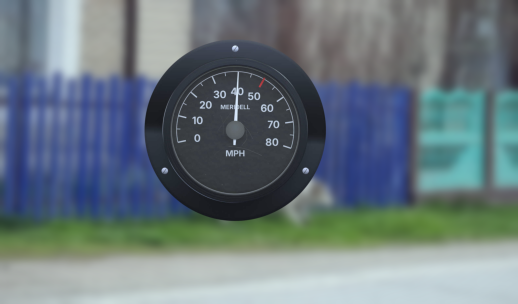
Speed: {"value": 40, "unit": "mph"}
